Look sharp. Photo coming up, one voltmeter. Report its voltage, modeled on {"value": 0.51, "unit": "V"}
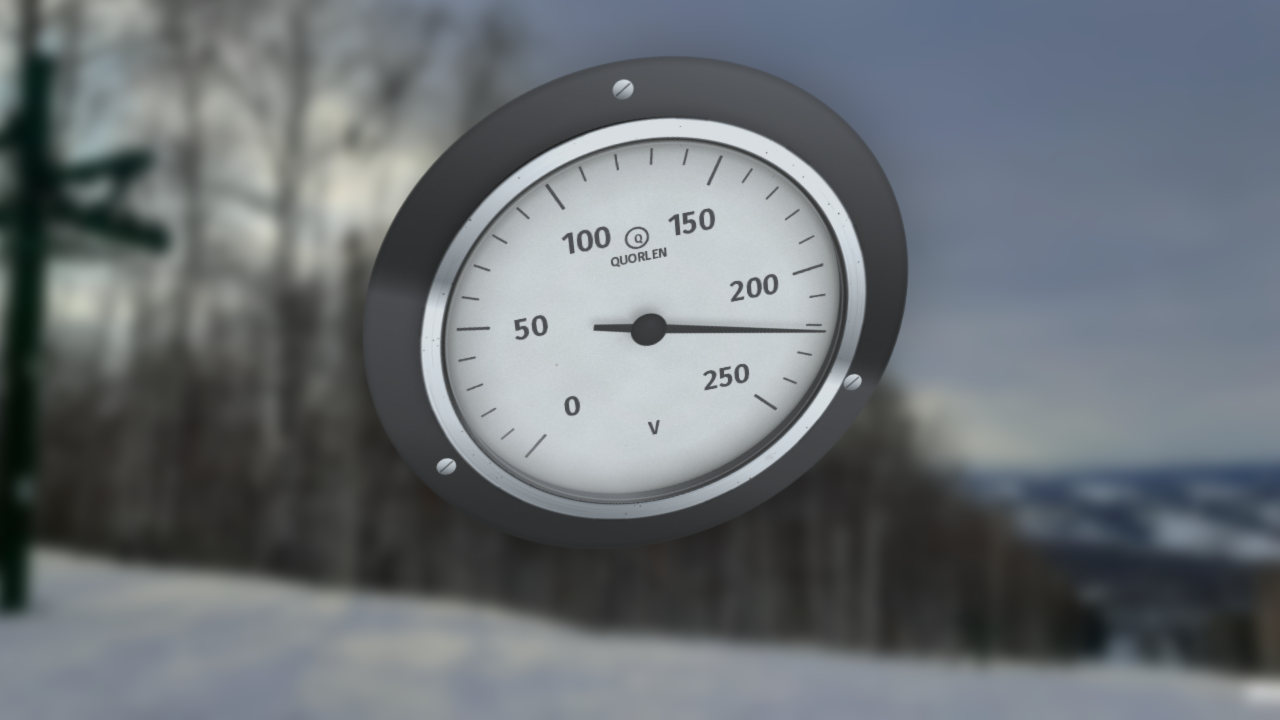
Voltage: {"value": 220, "unit": "V"}
